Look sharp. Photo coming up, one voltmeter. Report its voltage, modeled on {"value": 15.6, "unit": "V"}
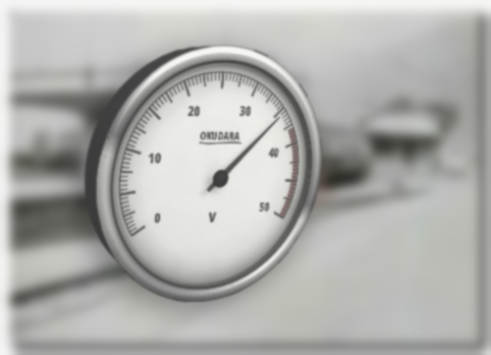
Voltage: {"value": 35, "unit": "V"}
